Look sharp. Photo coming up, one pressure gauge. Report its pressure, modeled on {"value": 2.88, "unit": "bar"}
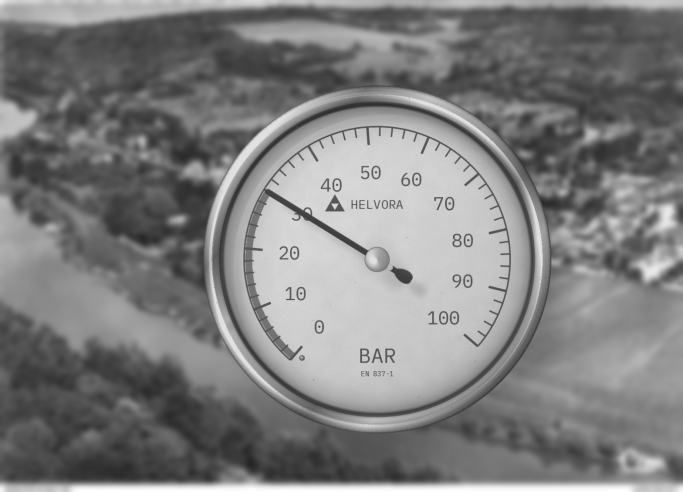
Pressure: {"value": 30, "unit": "bar"}
